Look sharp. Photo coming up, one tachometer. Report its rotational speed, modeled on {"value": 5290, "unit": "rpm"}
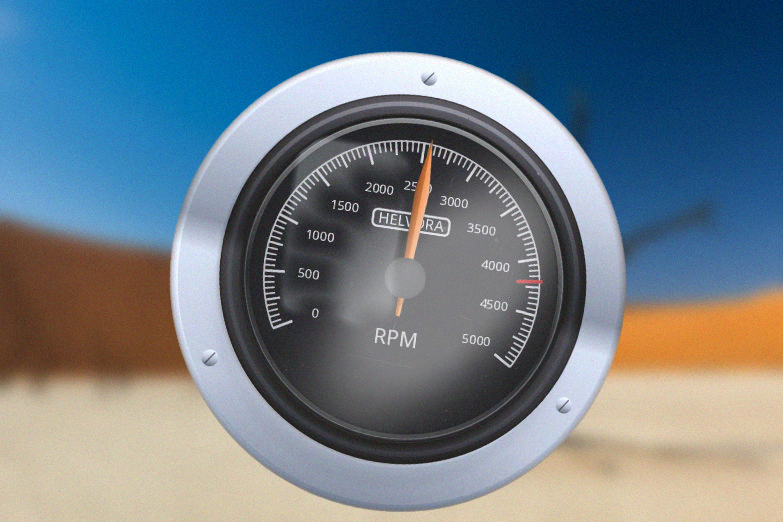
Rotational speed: {"value": 2550, "unit": "rpm"}
